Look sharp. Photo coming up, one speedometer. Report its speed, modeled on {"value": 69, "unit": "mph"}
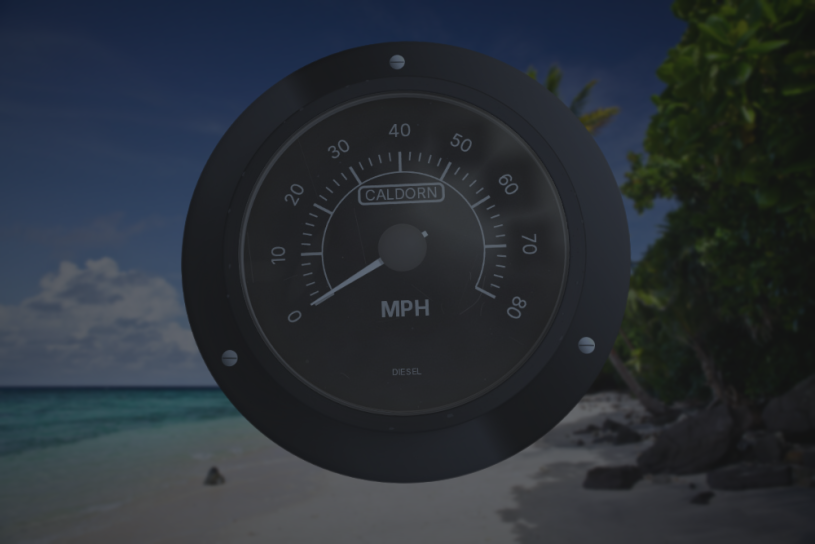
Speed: {"value": 0, "unit": "mph"}
